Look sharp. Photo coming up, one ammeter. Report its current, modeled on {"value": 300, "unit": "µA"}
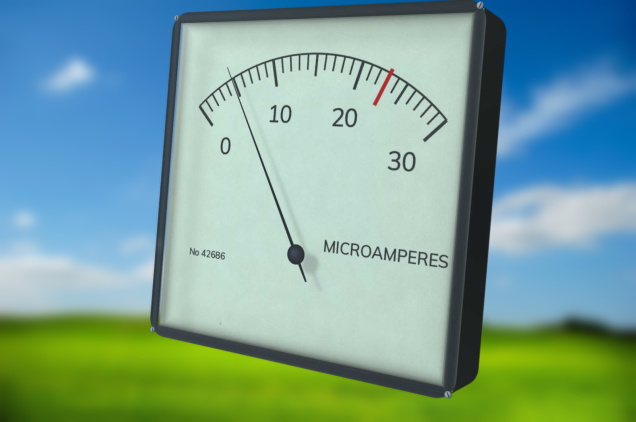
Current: {"value": 5, "unit": "µA"}
